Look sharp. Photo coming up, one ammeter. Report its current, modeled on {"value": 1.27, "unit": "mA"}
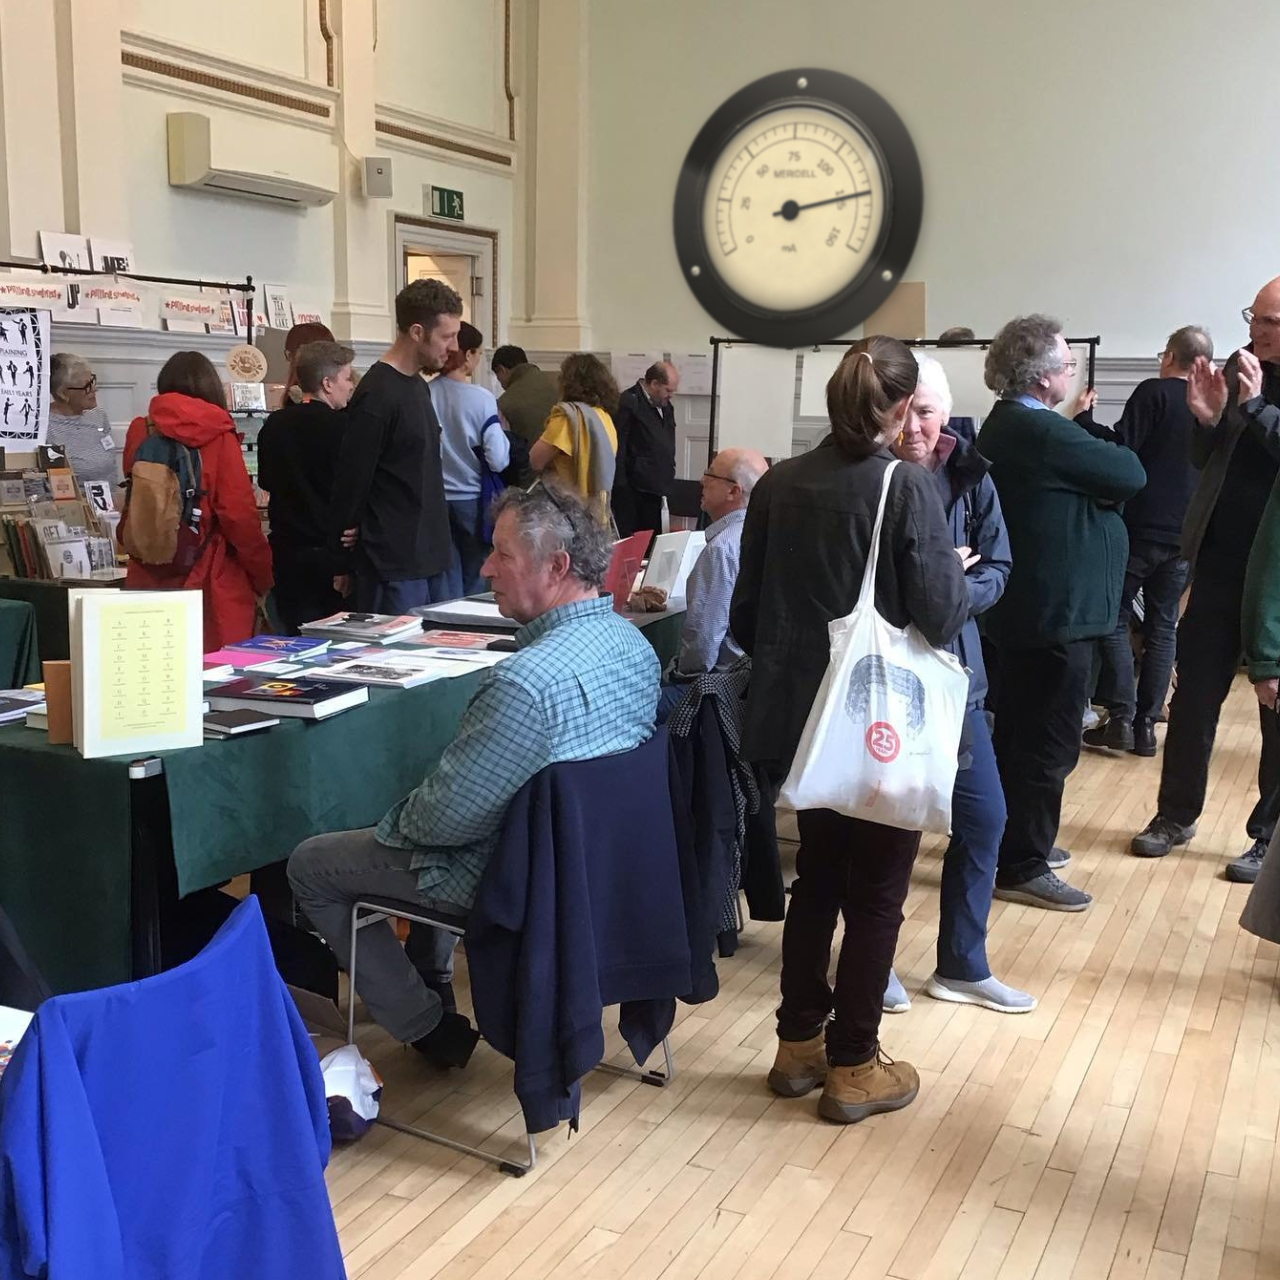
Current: {"value": 125, "unit": "mA"}
